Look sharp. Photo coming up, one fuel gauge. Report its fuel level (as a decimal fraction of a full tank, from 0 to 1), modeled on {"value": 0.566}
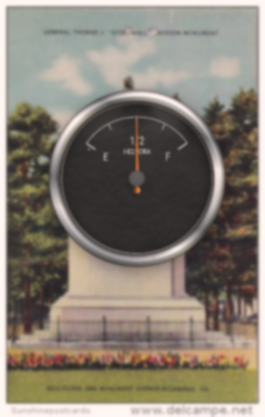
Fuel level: {"value": 0.5}
